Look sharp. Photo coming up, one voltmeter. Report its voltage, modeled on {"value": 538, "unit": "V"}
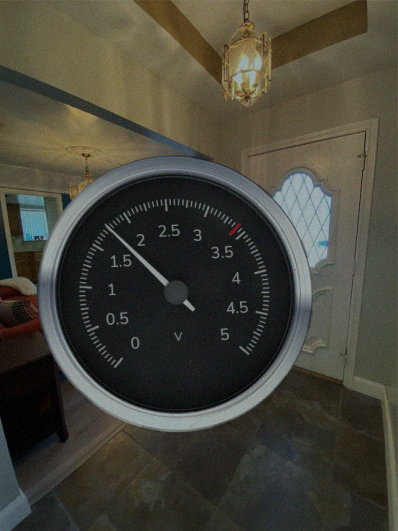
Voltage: {"value": 1.75, "unit": "V"}
